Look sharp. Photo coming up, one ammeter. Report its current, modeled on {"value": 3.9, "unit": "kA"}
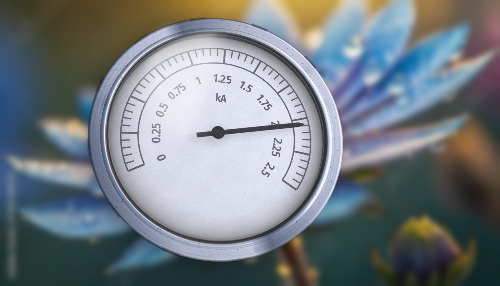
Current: {"value": 2.05, "unit": "kA"}
